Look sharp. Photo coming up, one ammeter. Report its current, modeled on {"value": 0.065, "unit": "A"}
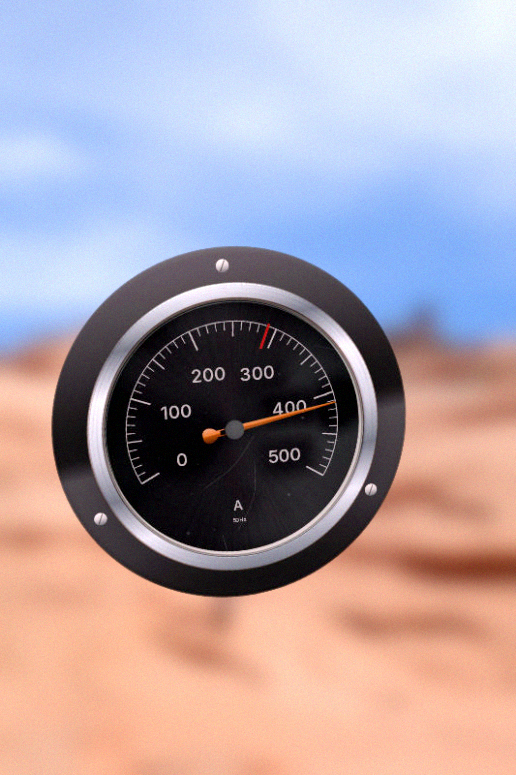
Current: {"value": 410, "unit": "A"}
